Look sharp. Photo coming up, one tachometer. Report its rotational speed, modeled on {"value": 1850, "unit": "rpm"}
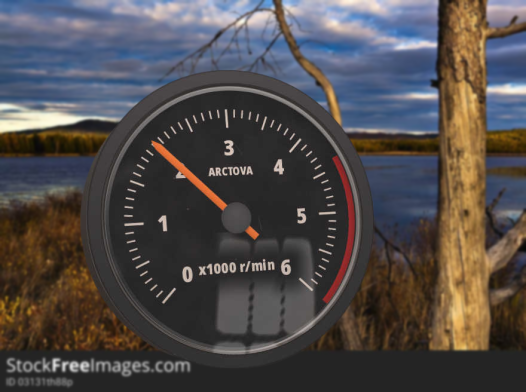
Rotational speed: {"value": 2000, "unit": "rpm"}
